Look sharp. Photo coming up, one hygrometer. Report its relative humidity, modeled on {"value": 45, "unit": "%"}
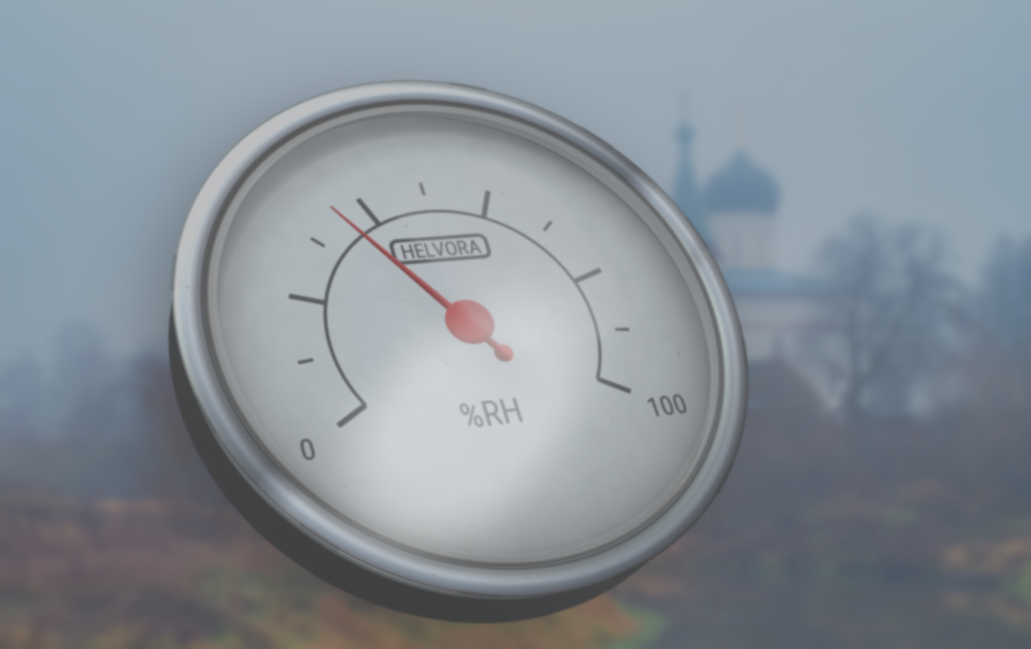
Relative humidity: {"value": 35, "unit": "%"}
